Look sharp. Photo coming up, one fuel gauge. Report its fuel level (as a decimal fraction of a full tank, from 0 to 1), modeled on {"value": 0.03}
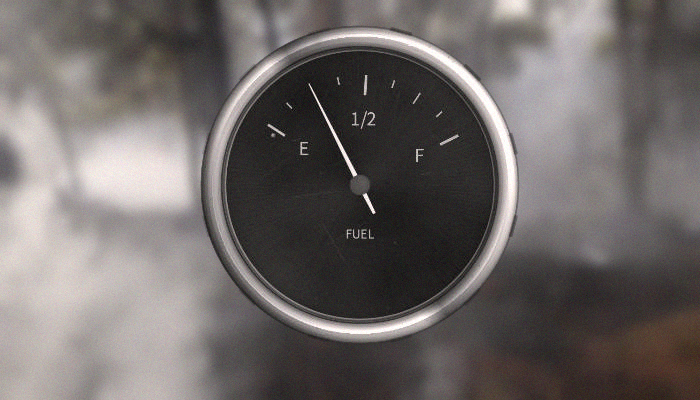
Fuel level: {"value": 0.25}
